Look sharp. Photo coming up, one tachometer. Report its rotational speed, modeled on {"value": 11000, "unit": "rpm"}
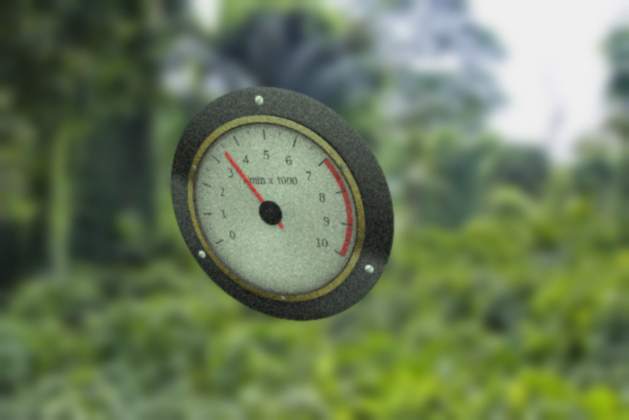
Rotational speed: {"value": 3500, "unit": "rpm"}
